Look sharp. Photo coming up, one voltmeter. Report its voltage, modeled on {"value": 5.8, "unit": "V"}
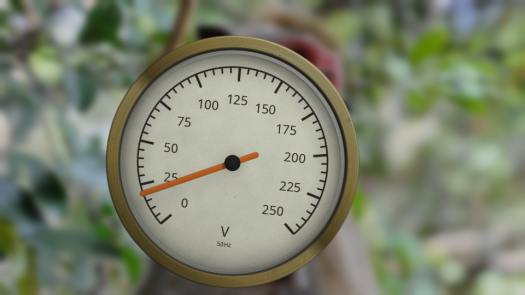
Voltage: {"value": 20, "unit": "V"}
